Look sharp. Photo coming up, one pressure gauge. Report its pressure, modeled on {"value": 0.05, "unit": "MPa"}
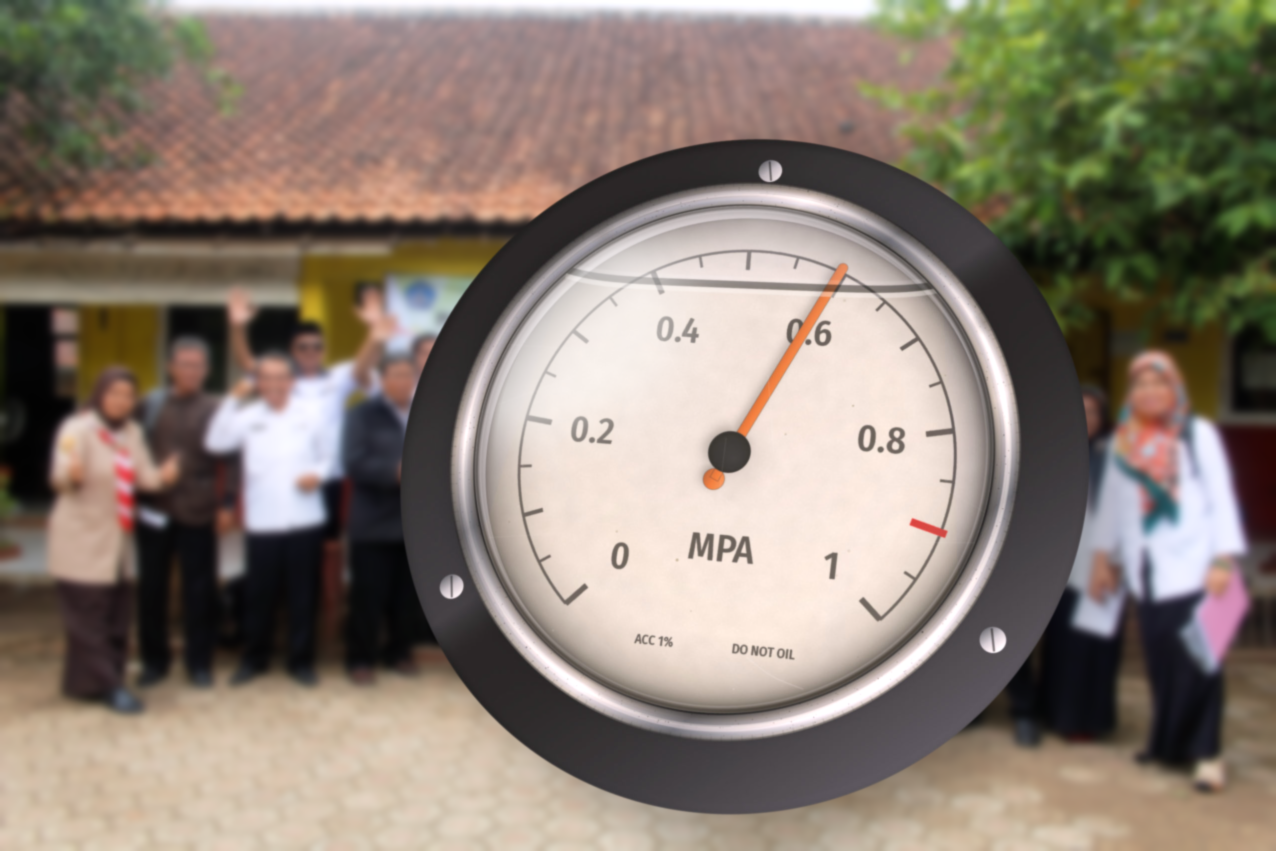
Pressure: {"value": 0.6, "unit": "MPa"}
